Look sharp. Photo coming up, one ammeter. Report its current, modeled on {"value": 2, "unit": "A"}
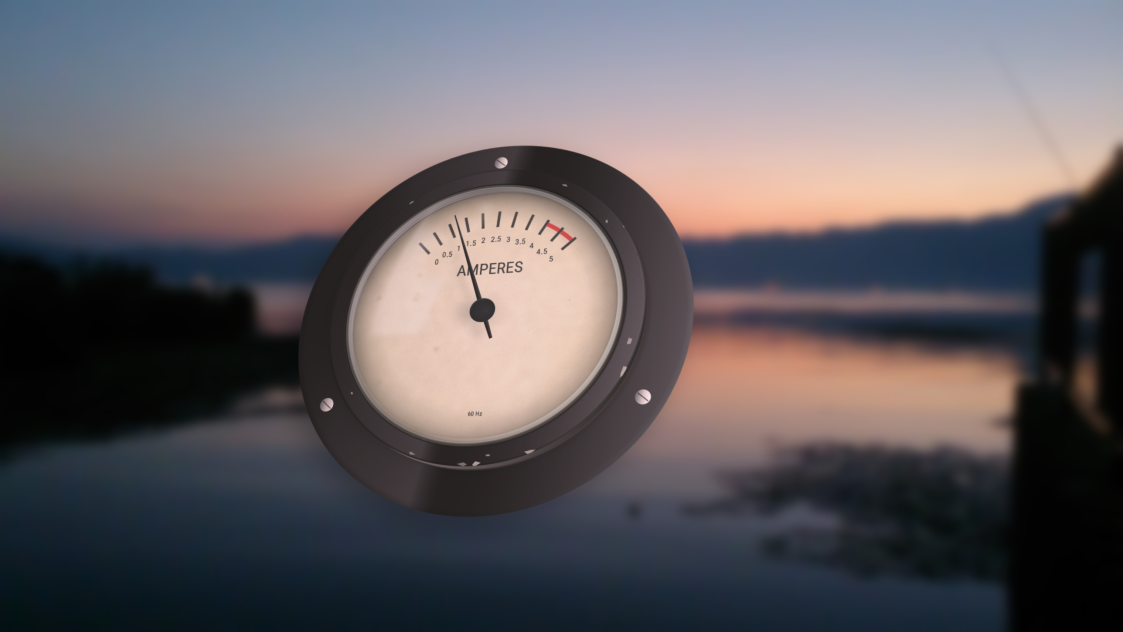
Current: {"value": 1.25, "unit": "A"}
